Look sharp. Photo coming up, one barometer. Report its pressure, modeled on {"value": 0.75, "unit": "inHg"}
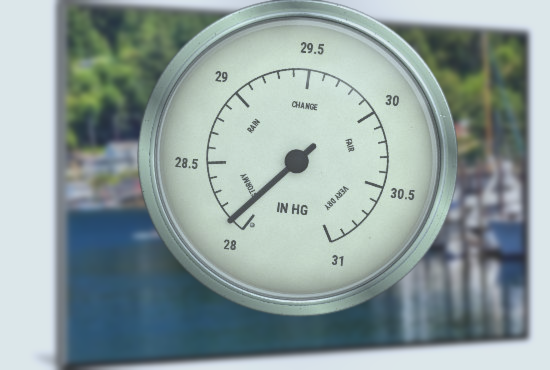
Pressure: {"value": 28.1, "unit": "inHg"}
